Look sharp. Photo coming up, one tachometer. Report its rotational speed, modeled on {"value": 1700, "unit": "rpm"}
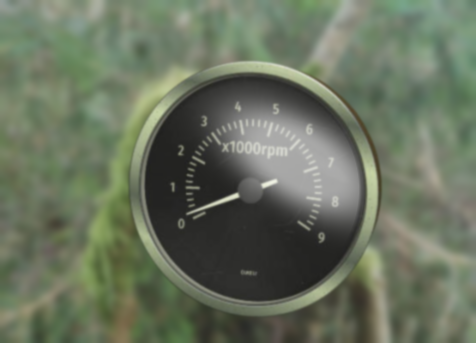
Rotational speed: {"value": 200, "unit": "rpm"}
